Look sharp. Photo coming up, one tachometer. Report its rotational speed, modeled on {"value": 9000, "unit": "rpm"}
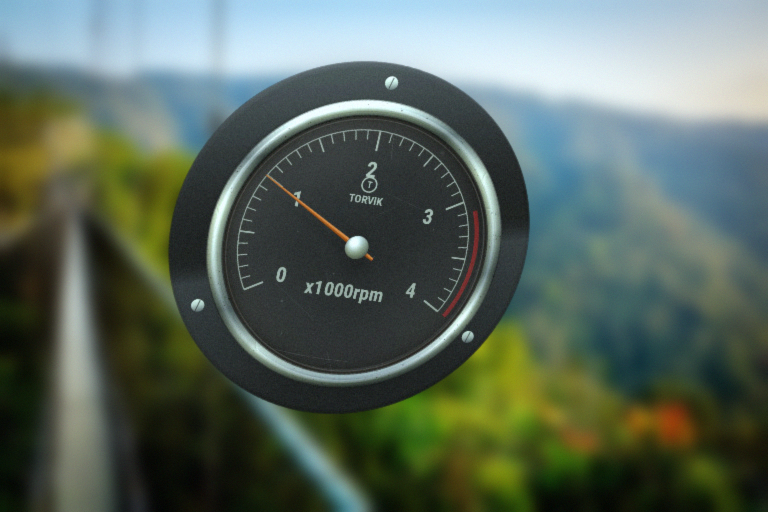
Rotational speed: {"value": 1000, "unit": "rpm"}
